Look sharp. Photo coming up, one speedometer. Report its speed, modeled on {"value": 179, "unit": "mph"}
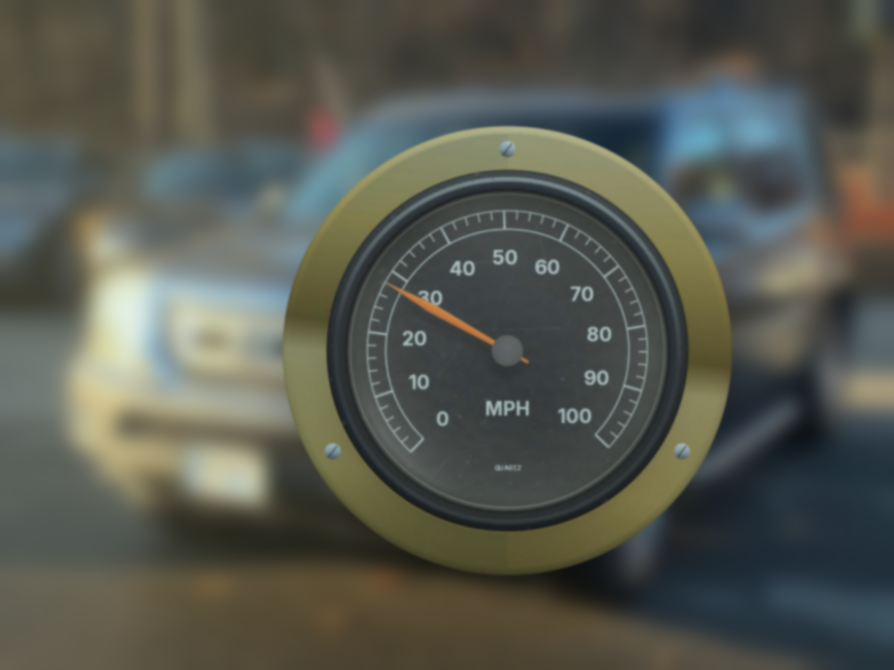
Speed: {"value": 28, "unit": "mph"}
